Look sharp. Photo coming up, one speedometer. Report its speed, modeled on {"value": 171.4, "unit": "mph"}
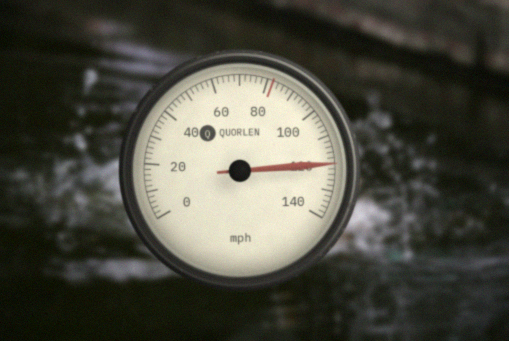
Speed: {"value": 120, "unit": "mph"}
